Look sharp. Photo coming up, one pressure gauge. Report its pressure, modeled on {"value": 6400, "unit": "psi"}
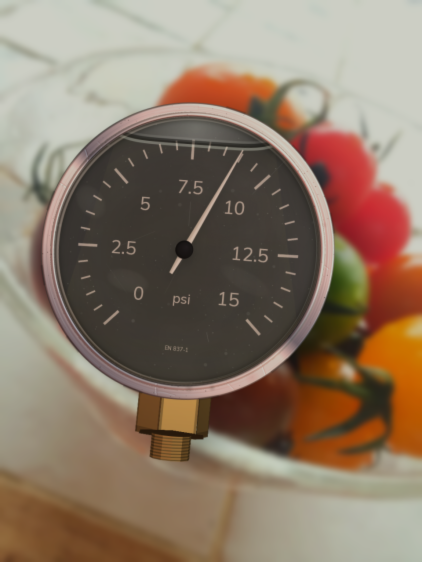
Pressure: {"value": 9, "unit": "psi"}
